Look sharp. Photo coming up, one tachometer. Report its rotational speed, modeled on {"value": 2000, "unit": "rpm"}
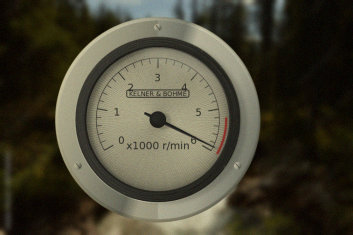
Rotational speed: {"value": 5900, "unit": "rpm"}
